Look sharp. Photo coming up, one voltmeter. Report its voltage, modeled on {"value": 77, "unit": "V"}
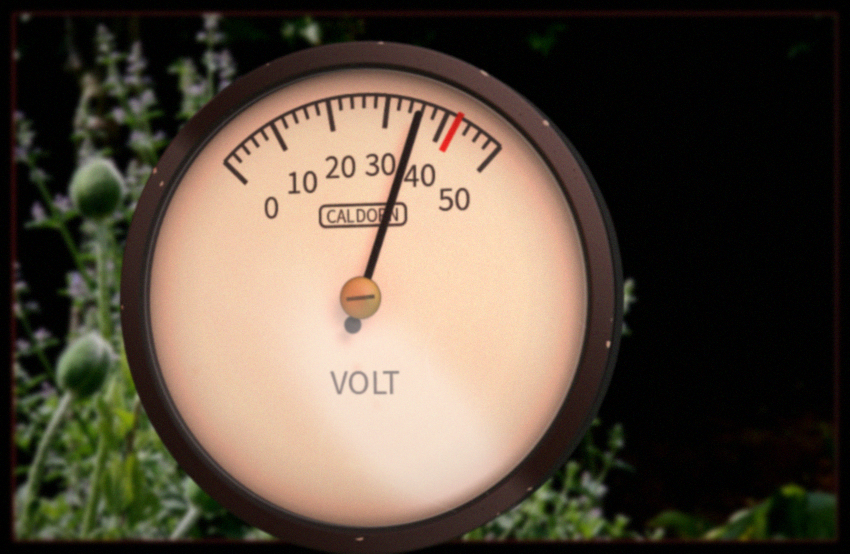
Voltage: {"value": 36, "unit": "V"}
